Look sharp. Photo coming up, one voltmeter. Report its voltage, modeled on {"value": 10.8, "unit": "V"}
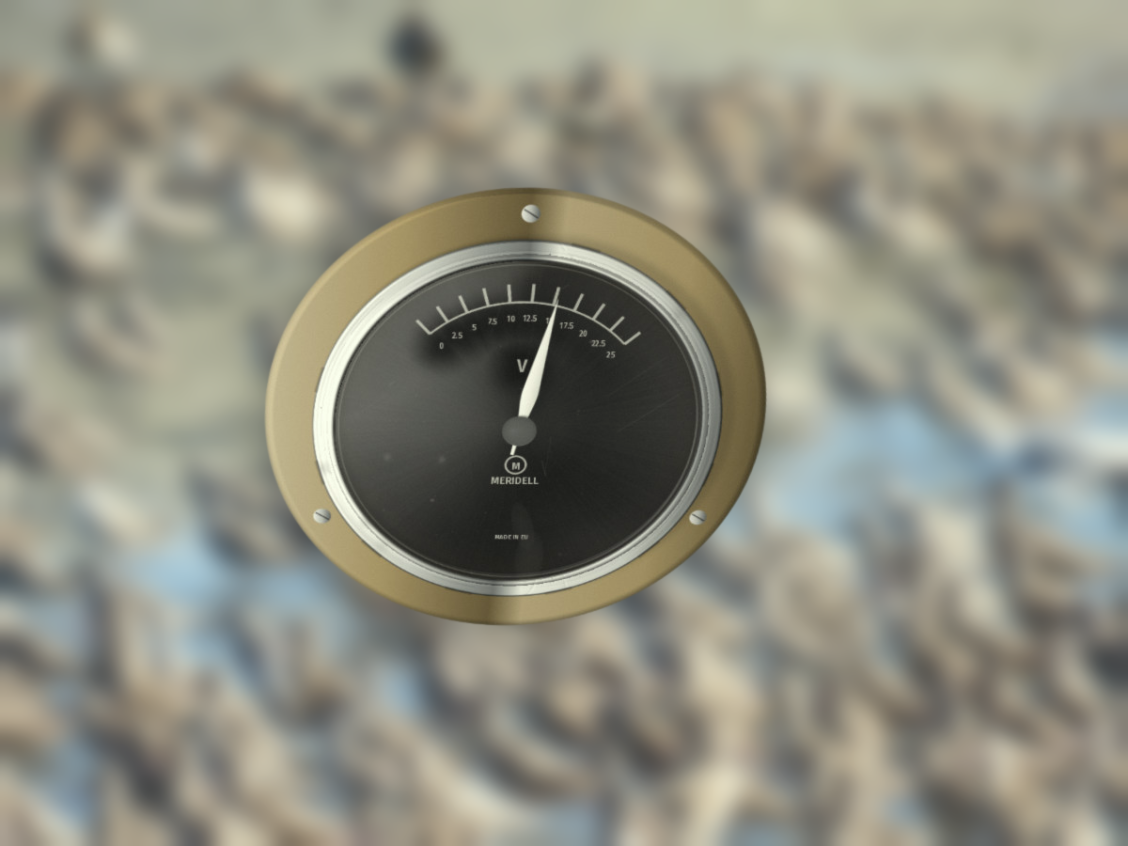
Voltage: {"value": 15, "unit": "V"}
